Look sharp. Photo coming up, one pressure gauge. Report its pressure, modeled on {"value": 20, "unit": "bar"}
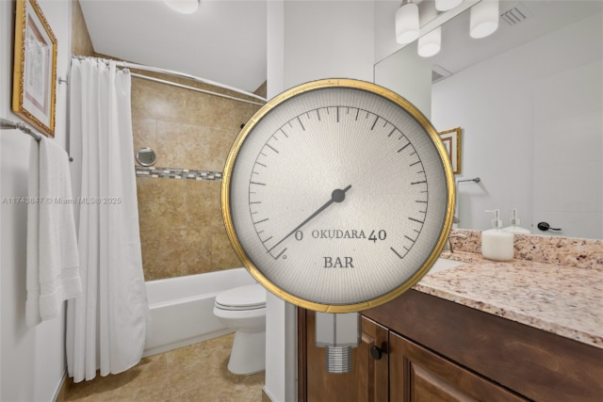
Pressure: {"value": 1, "unit": "bar"}
